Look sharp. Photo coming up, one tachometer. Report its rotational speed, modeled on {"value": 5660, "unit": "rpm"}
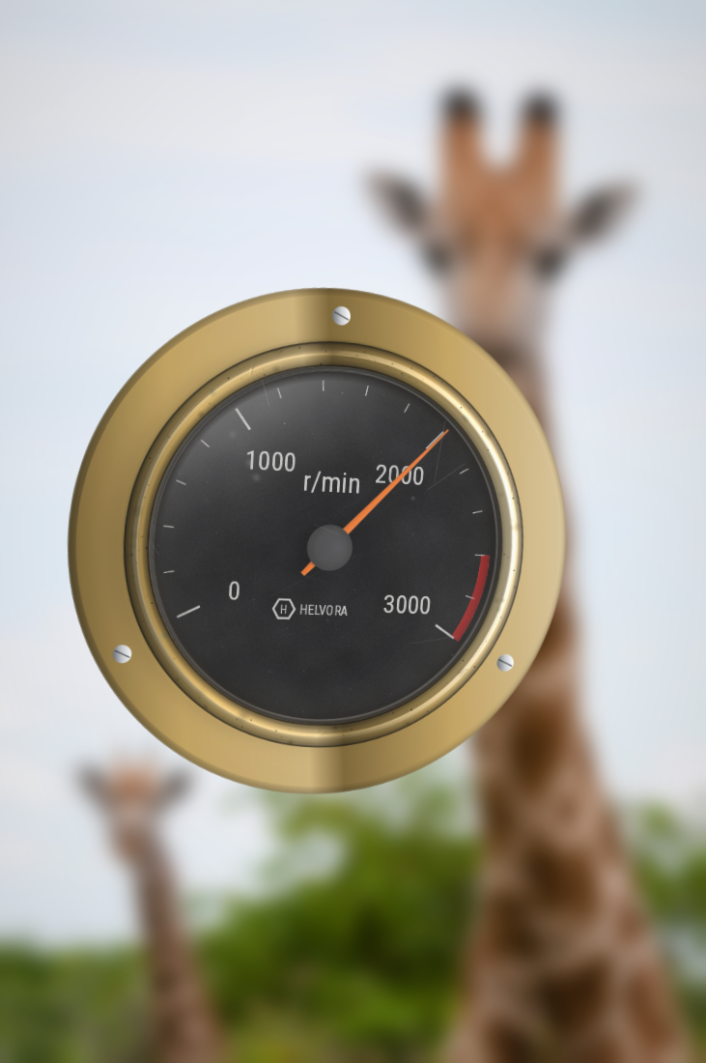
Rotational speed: {"value": 2000, "unit": "rpm"}
